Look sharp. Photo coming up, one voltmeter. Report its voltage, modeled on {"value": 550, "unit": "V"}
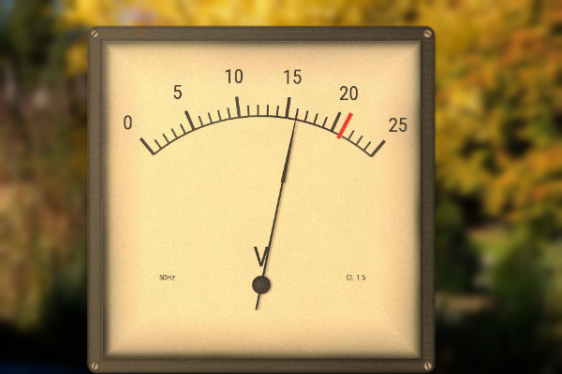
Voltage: {"value": 16, "unit": "V"}
